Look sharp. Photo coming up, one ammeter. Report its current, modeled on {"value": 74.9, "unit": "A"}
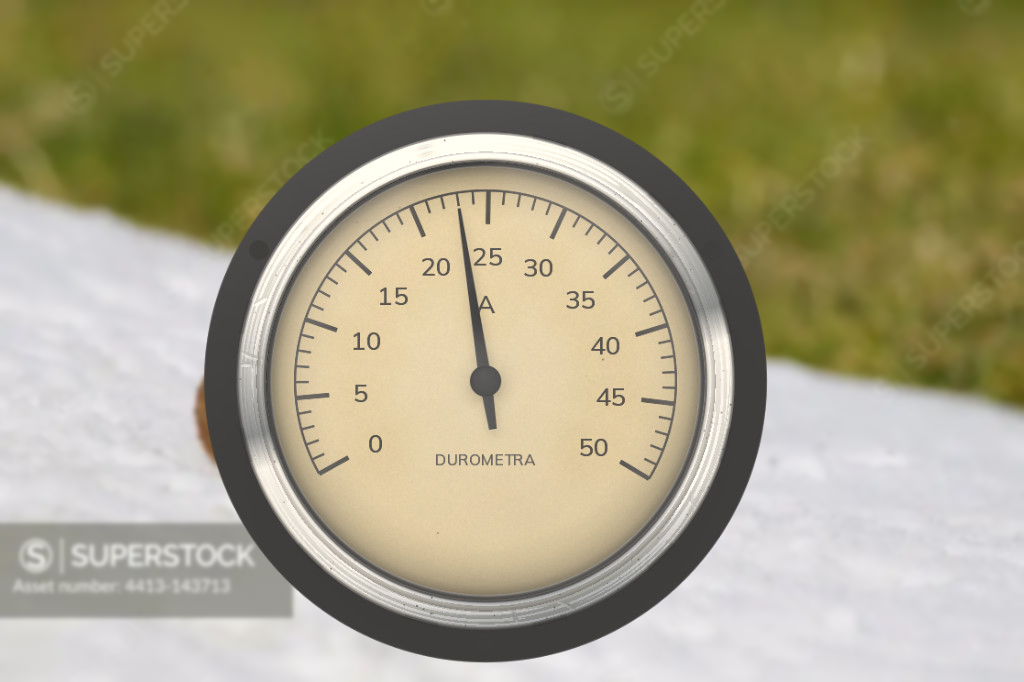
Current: {"value": 23, "unit": "A"}
